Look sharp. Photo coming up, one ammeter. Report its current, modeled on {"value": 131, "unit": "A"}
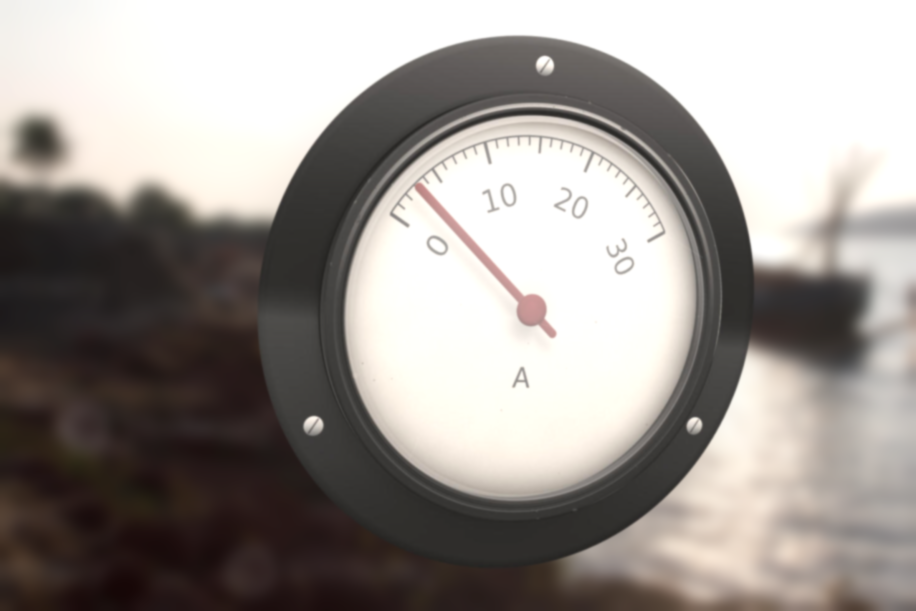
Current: {"value": 3, "unit": "A"}
